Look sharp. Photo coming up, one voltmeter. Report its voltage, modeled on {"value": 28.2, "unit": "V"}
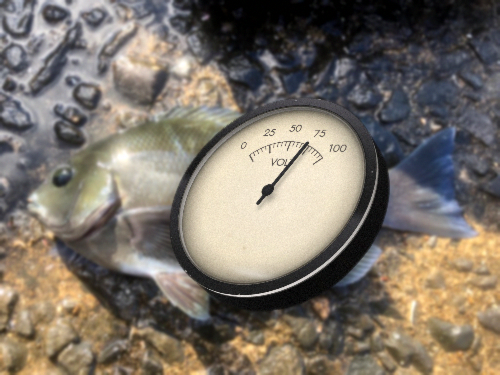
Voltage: {"value": 75, "unit": "V"}
